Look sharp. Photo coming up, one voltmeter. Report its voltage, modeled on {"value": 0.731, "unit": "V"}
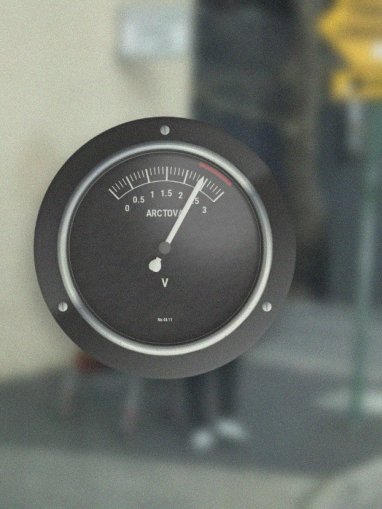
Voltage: {"value": 2.4, "unit": "V"}
